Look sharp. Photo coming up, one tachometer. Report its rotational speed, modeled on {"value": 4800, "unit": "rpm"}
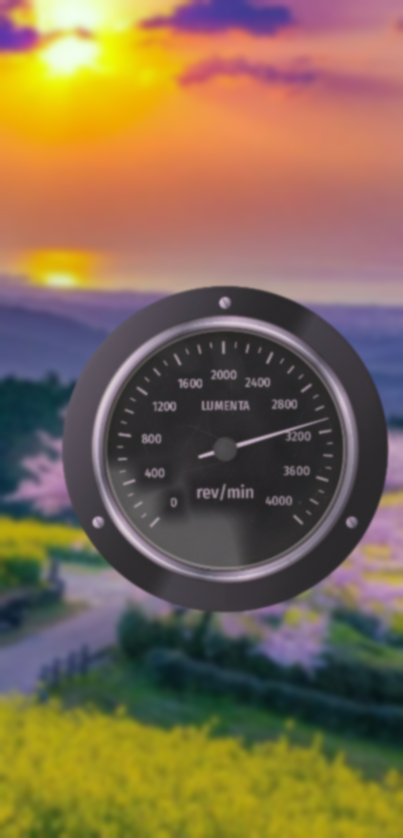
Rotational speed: {"value": 3100, "unit": "rpm"}
